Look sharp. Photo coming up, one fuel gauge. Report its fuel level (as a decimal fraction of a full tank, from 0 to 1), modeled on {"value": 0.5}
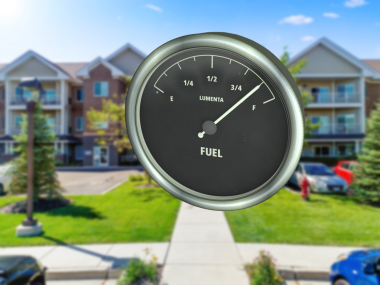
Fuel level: {"value": 0.875}
